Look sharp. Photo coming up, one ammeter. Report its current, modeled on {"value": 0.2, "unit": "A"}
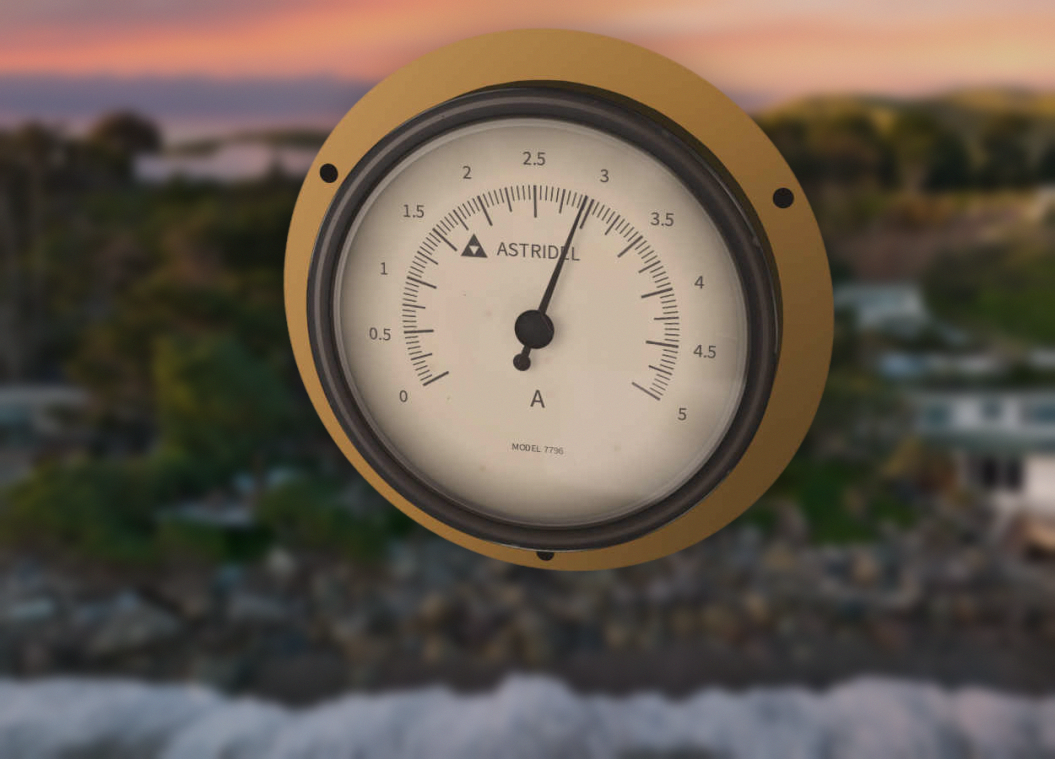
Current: {"value": 2.95, "unit": "A"}
